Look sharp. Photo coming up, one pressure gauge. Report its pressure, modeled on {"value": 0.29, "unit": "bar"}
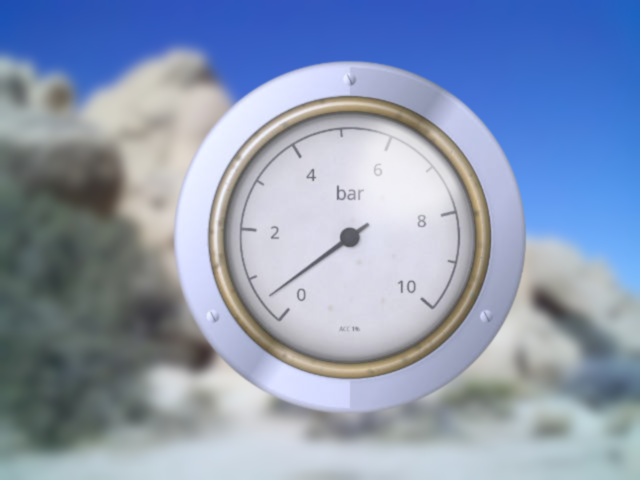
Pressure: {"value": 0.5, "unit": "bar"}
